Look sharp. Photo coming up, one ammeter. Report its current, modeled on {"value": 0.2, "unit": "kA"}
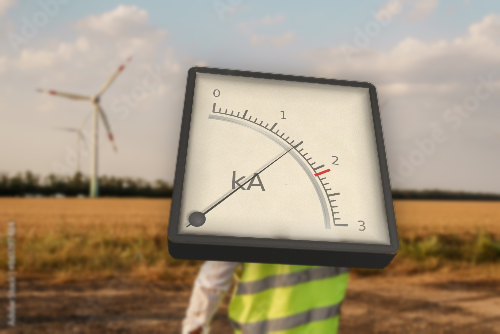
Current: {"value": 1.5, "unit": "kA"}
